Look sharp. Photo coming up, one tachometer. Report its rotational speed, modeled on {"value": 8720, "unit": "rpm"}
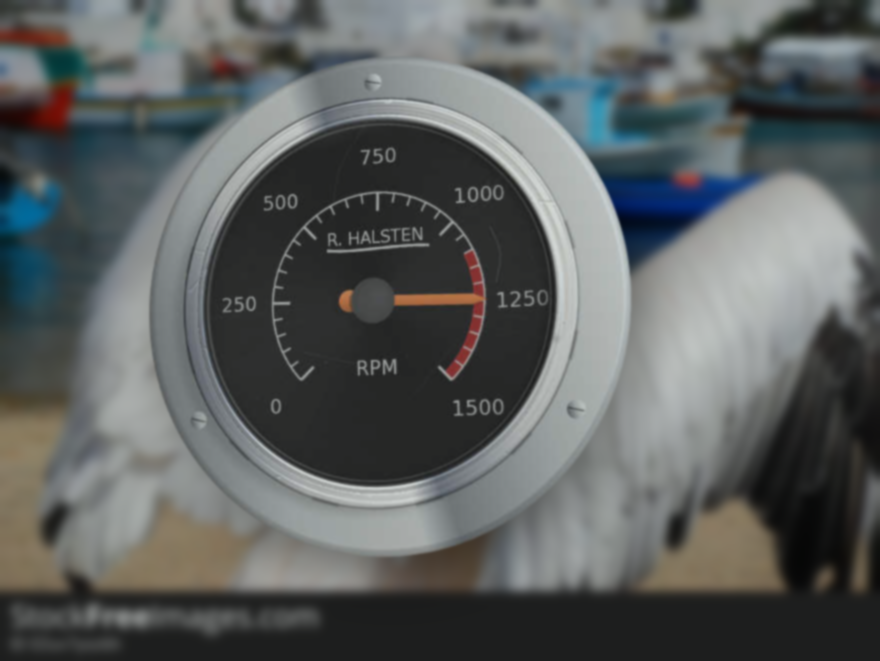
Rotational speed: {"value": 1250, "unit": "rpm"}
